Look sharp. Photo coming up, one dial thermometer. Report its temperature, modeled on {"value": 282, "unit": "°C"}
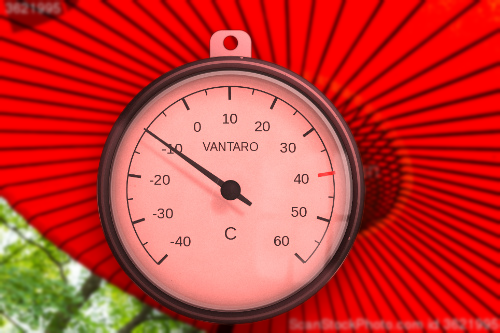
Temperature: {"value": -10, "unit": "°C"}
